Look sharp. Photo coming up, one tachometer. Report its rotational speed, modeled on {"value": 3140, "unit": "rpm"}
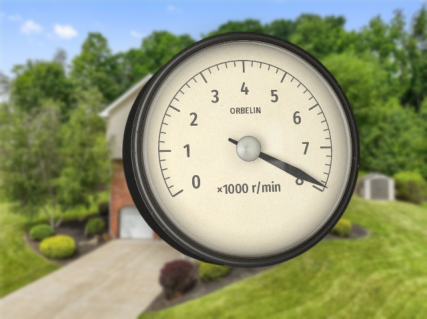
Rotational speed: {"value": 7900, "unit": "rpm"}
